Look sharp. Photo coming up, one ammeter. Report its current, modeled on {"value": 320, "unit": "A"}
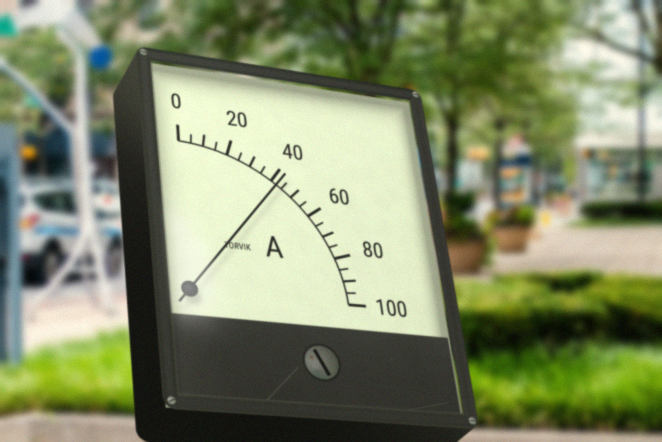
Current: {"value": 42.5, "unit": "A"}
